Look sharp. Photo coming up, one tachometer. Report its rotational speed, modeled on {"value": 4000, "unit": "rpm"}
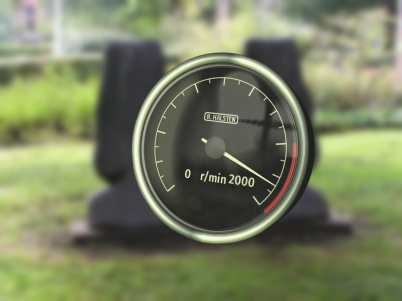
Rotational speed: {"value": 1850, "unit": "rpm"}
